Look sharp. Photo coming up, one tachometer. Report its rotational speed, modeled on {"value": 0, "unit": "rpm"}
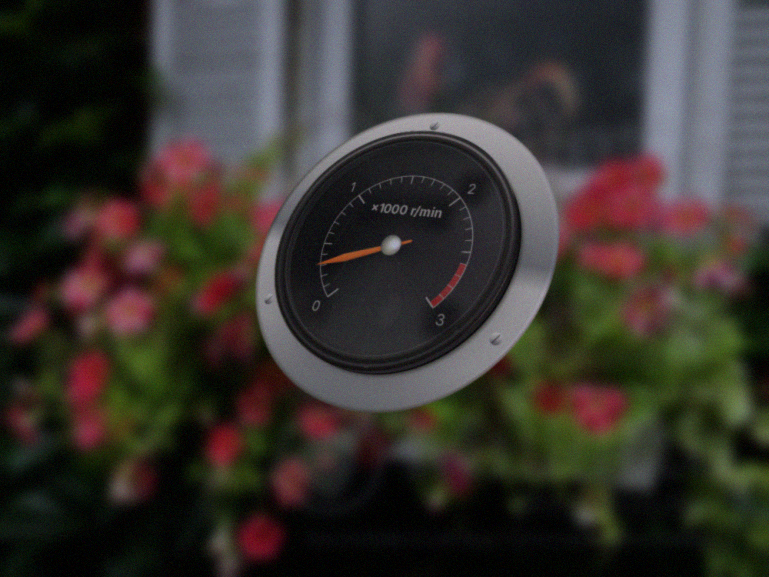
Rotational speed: {"value": 300, "unit": "rpm"}
